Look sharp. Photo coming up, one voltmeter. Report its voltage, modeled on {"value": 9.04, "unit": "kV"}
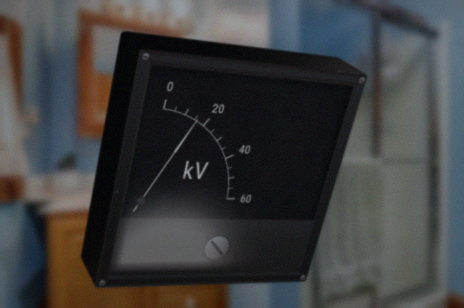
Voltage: {"value": 15, "unit": "kV"}
